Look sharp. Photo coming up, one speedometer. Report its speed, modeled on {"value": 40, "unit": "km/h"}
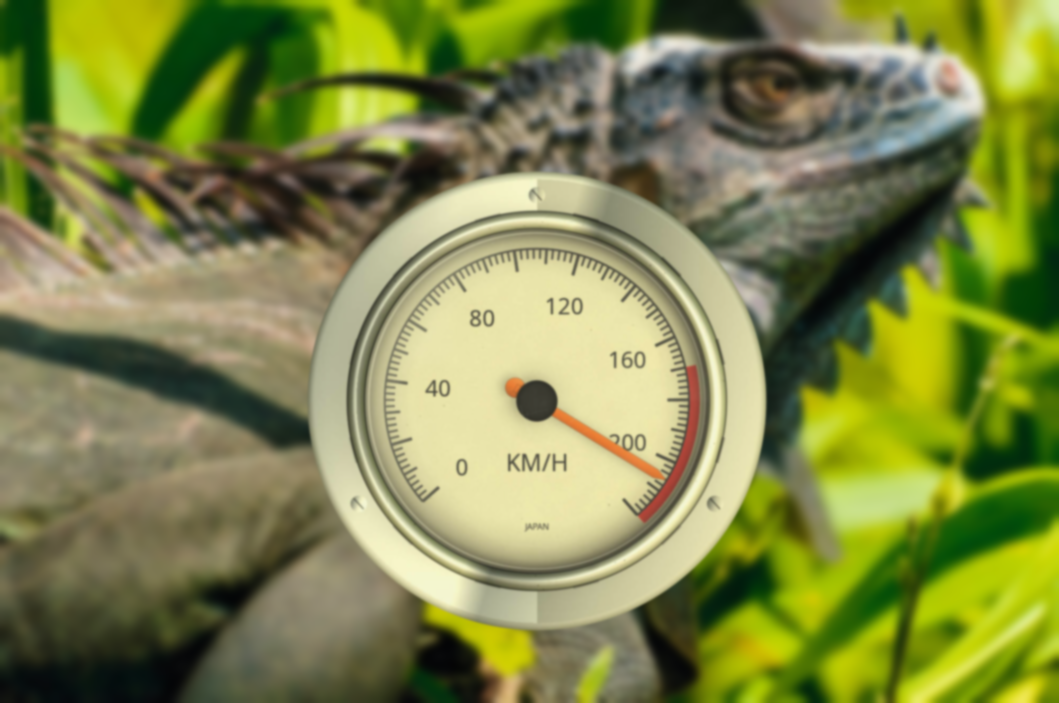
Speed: {"value": 206, "unit": "km/h"}
